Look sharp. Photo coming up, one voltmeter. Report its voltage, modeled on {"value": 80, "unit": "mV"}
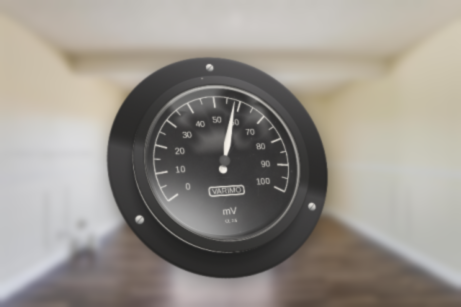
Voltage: {"value": 57.5, "unit": "mV"}
